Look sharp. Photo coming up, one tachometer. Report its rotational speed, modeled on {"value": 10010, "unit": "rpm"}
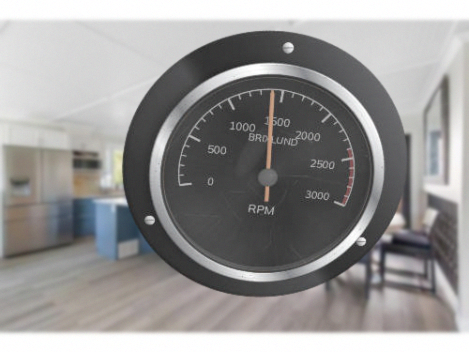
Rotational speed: {"value": 1400, "unit": "rpm"}
